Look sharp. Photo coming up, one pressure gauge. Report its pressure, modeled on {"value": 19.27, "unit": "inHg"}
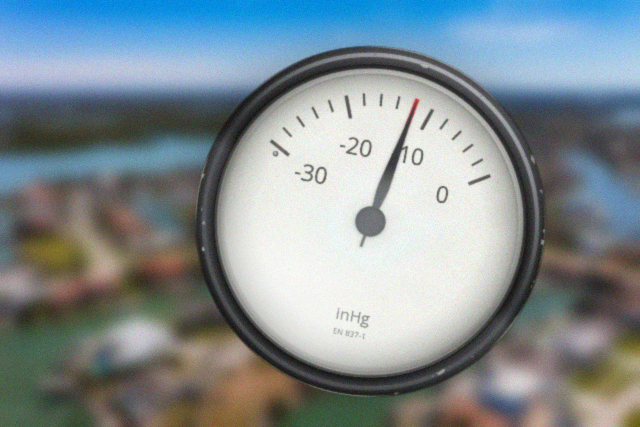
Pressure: {"value": -12, "unit": "inHg"}
